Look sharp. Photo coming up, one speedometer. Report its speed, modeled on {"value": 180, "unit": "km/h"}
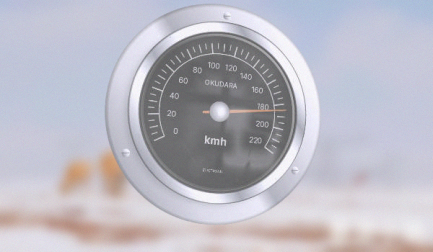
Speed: {"value": 185, "unit": "km/h"}
